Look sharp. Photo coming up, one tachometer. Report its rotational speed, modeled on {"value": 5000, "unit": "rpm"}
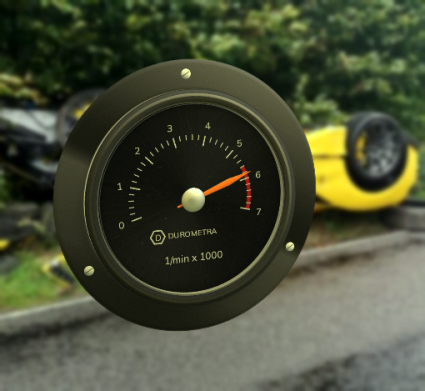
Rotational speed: {"value": 5800, "unit": "rpm"}
